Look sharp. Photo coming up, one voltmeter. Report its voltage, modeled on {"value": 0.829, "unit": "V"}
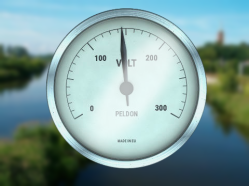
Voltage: {"value": 145, "unit": "V"}
